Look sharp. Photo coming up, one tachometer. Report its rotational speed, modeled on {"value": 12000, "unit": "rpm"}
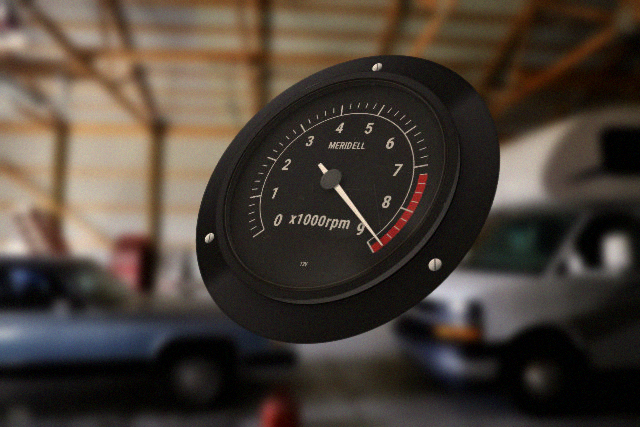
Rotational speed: {"value": 8800, "unit": "rpm"}
